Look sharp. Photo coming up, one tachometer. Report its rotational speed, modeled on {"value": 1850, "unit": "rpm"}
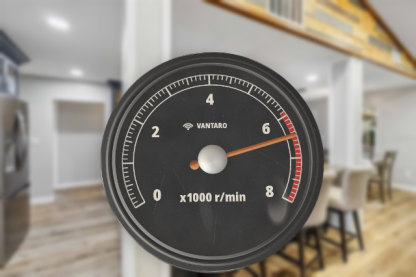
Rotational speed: {"value": 6500, "unit": "rpm"}
